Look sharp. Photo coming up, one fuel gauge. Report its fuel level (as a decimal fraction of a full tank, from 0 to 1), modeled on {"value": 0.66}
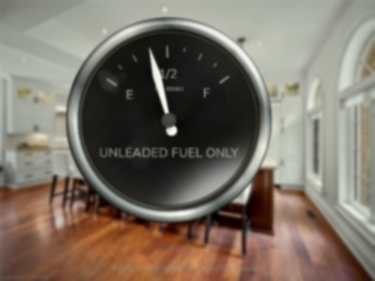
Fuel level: {"value": 0.375}
